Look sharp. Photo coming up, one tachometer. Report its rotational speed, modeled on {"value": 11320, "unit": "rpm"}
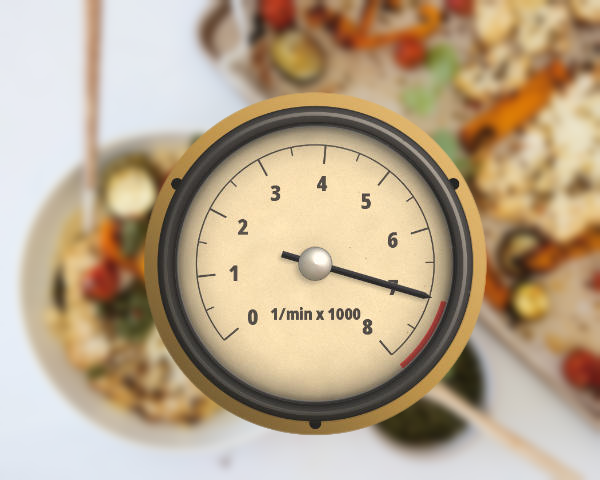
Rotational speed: {"value": 7000, "unit": "rpm"}
